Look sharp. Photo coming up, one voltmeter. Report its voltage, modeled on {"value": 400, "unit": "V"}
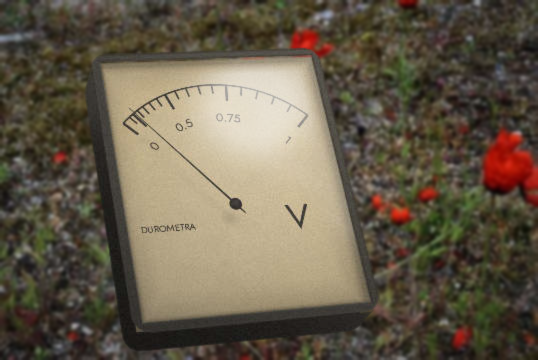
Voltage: {"value": 0.25, "unit": "V"}
